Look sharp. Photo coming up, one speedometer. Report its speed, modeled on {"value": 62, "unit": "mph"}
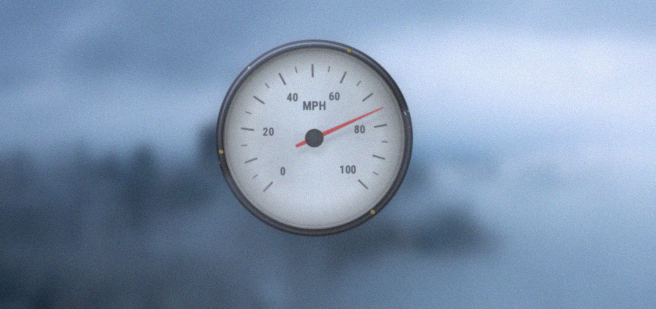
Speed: {"value": 75, "unit": "mph"}
